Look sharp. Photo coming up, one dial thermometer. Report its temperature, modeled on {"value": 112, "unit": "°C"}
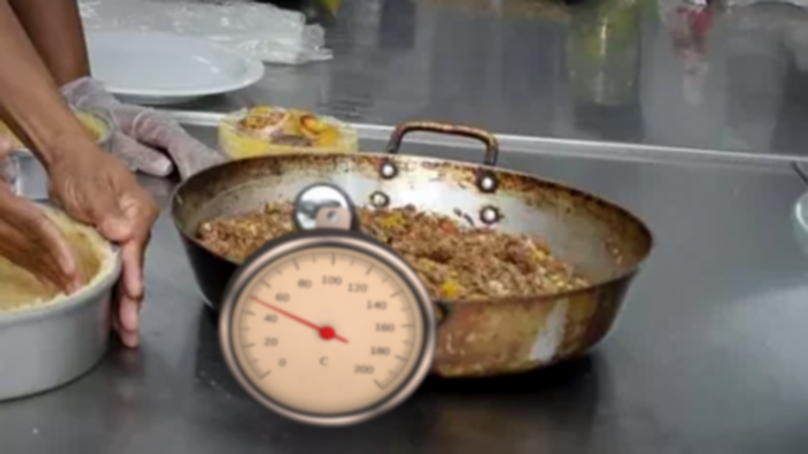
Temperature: {"value": 50, "unit": "°C"}
